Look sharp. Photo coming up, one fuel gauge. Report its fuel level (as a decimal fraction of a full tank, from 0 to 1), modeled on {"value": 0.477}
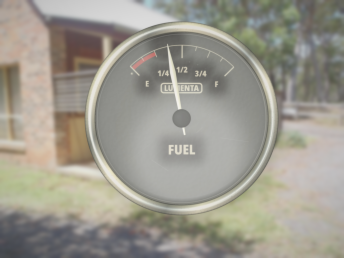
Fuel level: {"value": 0.375}
